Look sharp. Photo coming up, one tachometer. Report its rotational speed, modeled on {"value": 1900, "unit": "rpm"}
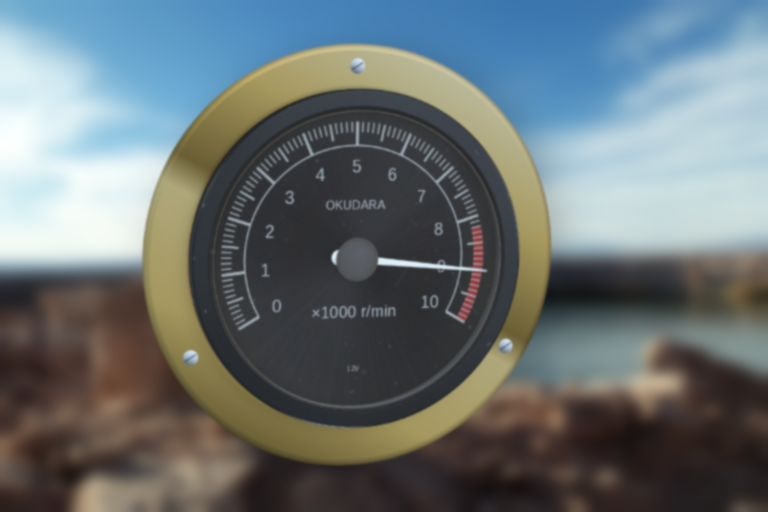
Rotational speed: {"value": 9000, "unit": "rpm"}
